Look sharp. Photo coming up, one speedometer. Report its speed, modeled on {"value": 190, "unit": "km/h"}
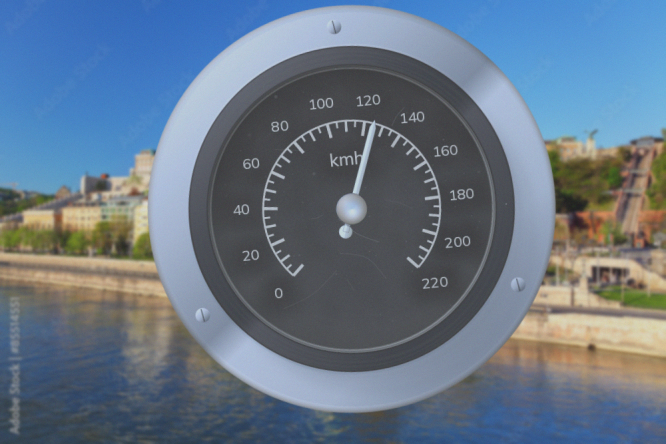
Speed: {"value": 125, "unit": "km/h"}
